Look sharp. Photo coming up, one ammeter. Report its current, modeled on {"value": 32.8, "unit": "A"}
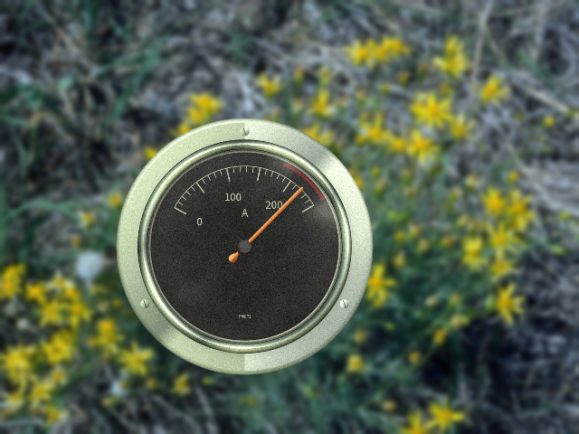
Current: {"value": 220, "unit": "A"}
